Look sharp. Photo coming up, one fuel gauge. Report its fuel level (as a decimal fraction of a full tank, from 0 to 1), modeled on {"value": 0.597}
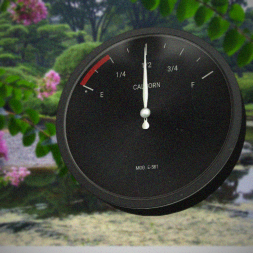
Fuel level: {"value": 0.5}
